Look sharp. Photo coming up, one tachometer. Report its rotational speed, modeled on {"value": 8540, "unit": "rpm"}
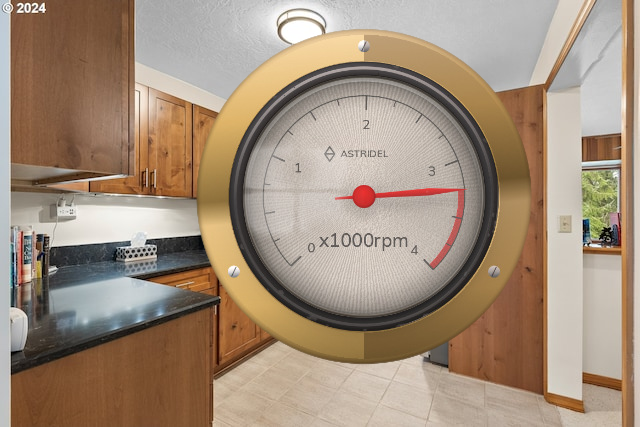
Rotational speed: {"value": 3250, "unit": "rpm"}
